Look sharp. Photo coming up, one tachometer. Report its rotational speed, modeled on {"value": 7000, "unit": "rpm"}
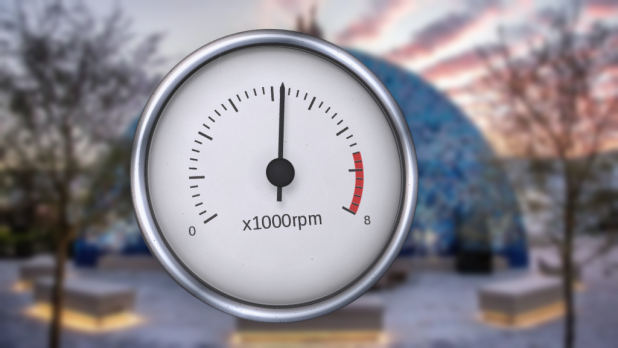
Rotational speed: {"value": 4200, "unit": "rpm"}
